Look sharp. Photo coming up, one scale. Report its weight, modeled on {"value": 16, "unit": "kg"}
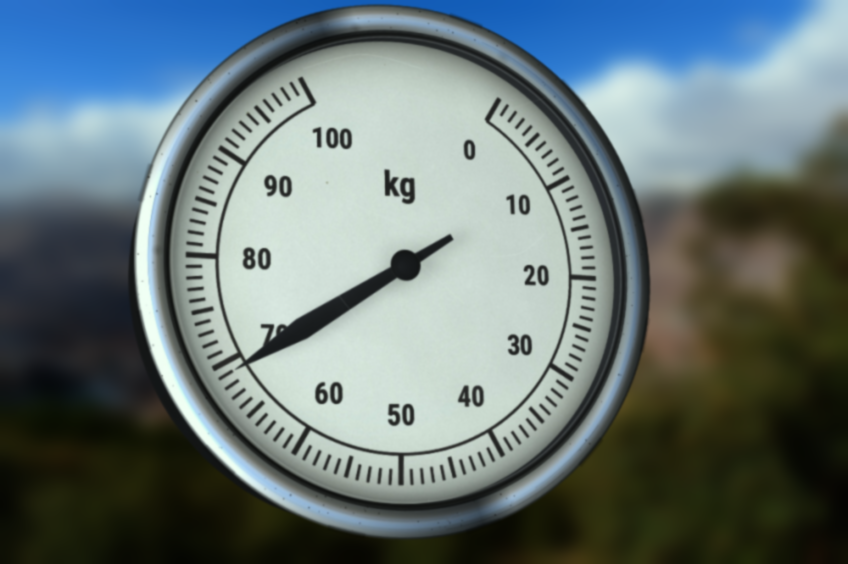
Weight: {"value": 69, "unit": "kg"}
